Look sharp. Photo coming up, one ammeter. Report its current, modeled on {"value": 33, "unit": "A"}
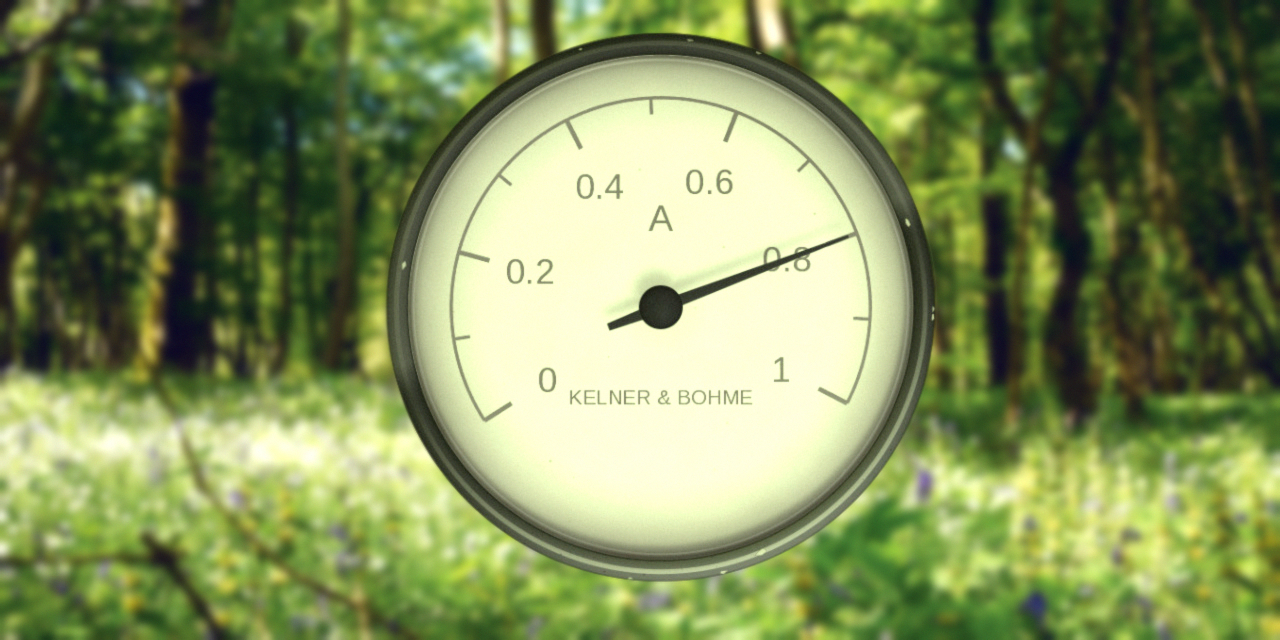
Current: {"value": 0.8, "unit": "A"}
